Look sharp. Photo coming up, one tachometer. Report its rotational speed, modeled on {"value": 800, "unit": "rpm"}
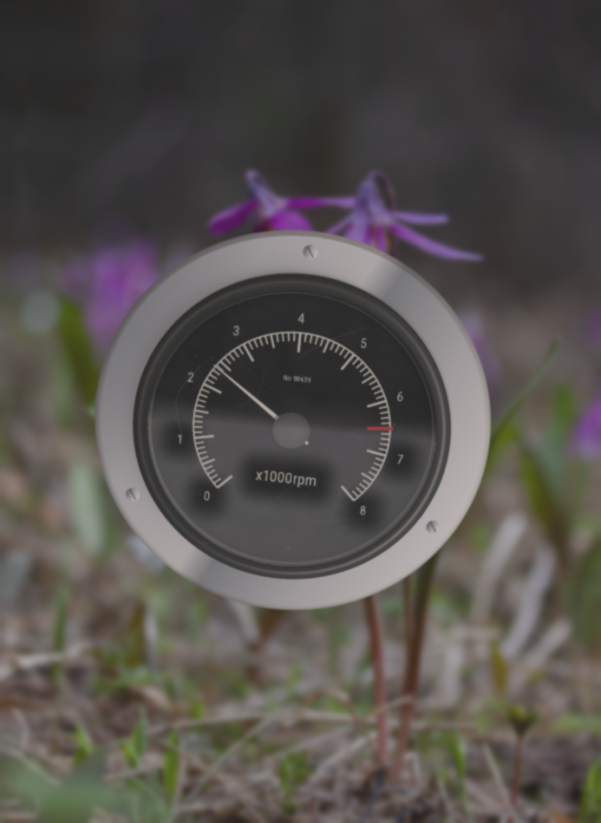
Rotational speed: {"value": 2400, "unit": "rpm"}
